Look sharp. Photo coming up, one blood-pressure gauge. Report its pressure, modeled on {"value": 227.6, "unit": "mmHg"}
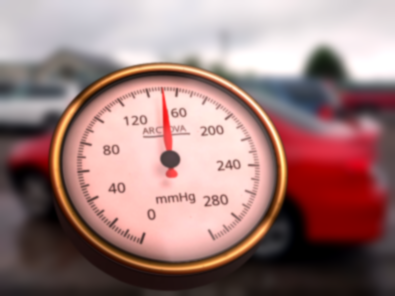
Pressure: {"value": 150, "unit": "mmHg"}
